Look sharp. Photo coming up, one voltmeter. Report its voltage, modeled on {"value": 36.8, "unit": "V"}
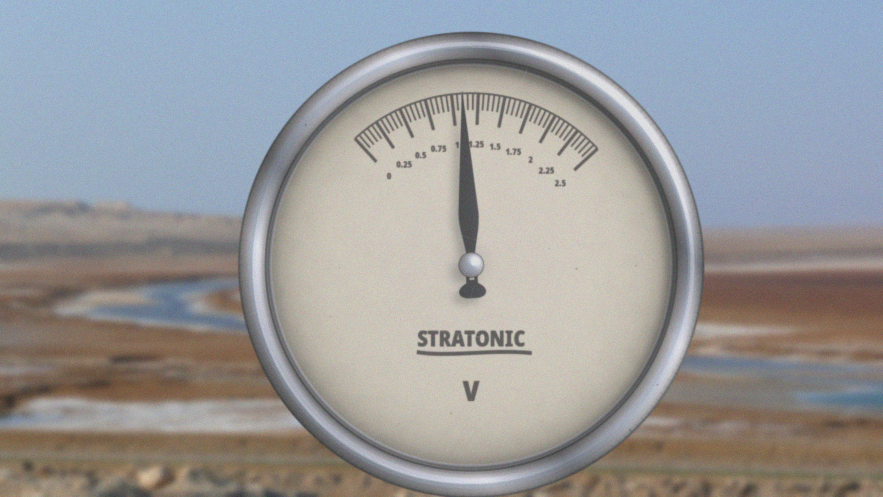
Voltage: {"value": 1.1, "unit": "V"}
